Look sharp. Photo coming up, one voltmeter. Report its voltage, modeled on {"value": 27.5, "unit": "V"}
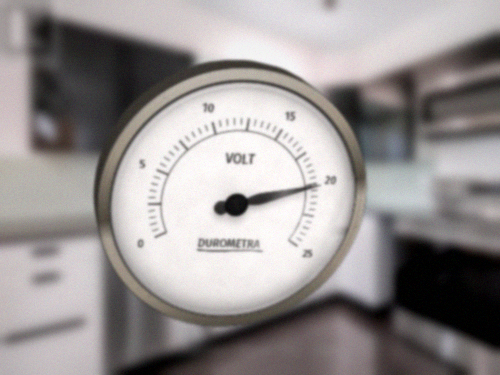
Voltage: {"value": 20, "unit": "V"}
